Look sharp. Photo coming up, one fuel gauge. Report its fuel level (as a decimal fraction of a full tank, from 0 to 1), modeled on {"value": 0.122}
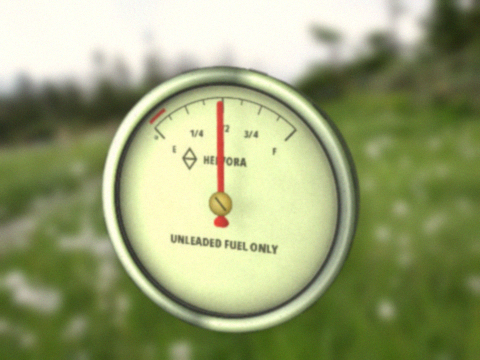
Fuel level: {"value": 0.5}
